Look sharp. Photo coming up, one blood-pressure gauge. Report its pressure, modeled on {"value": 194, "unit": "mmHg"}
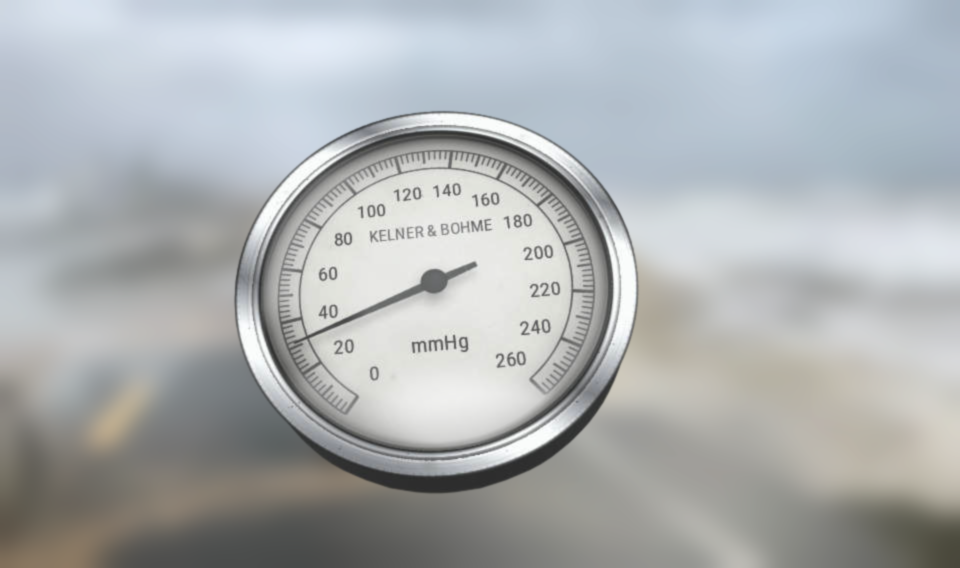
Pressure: {"value": 30, "unit": "mmHg"}
